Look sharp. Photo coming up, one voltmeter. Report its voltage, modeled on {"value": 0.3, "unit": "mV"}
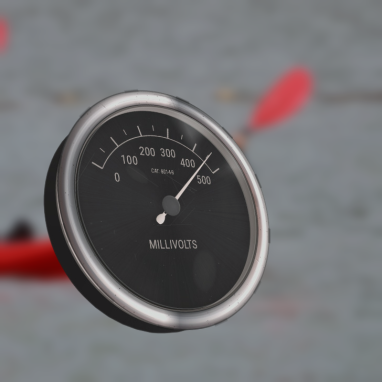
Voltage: {"value": 450, "unit": "mV"}
